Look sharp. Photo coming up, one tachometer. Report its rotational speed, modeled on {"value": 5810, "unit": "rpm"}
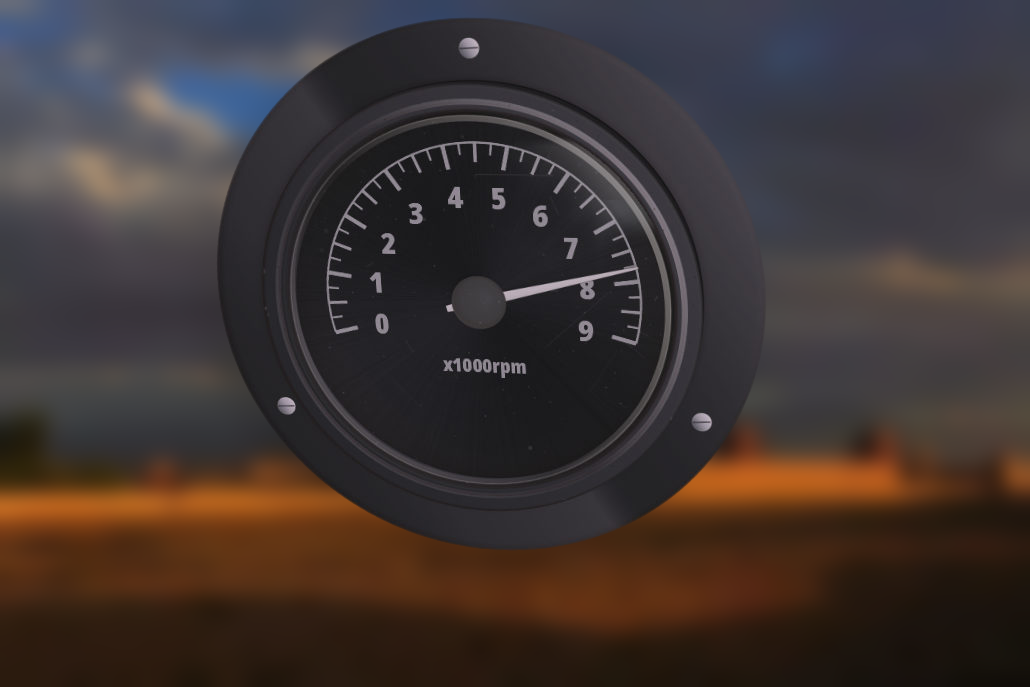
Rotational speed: {"value": 7750, "unit": "rpm"}
